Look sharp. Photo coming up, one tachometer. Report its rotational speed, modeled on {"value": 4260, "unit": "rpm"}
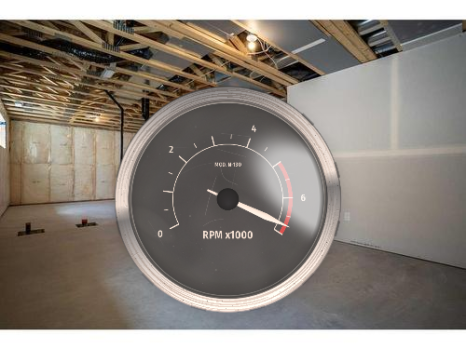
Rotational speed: {"value": 6750, "unit": "rpm"}
